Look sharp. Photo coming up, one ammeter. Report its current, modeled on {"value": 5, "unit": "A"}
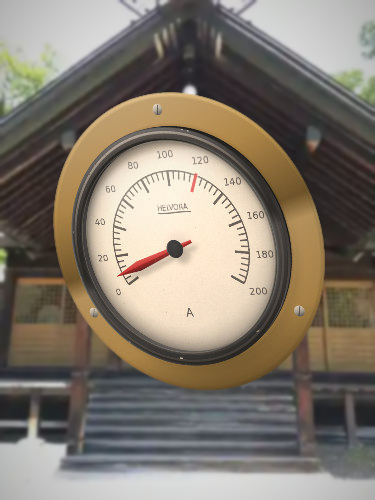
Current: {"value": 8, "unit": "A"}
